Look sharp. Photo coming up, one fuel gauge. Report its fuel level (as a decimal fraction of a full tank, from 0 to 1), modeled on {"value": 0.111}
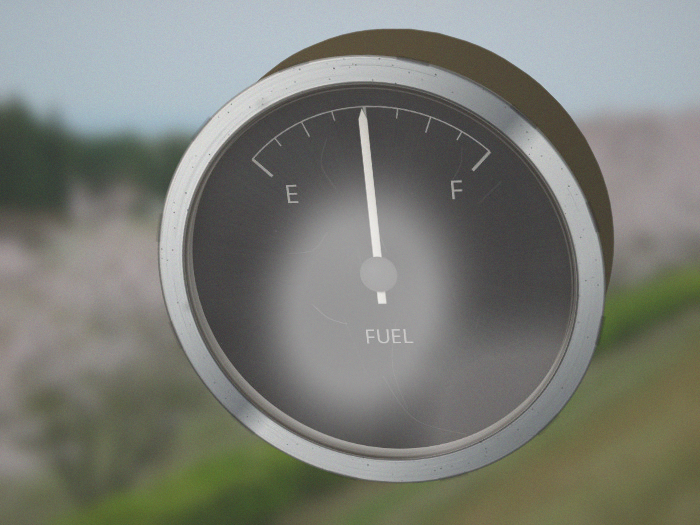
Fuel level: {"value": 0.5}
